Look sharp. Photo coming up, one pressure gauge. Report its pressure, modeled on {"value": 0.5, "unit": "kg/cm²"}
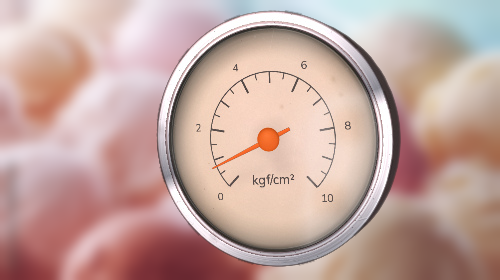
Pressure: {"value": 0.75, "unit": "kg/cm²"}
